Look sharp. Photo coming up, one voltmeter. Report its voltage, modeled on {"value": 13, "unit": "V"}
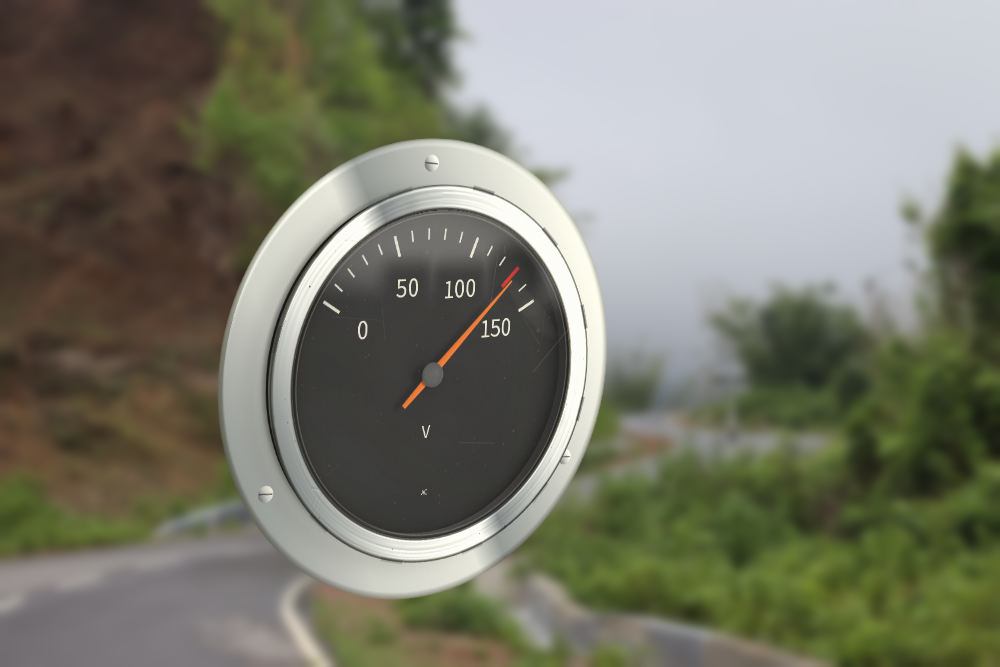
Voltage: {"value": 130, "unit": "V"}
